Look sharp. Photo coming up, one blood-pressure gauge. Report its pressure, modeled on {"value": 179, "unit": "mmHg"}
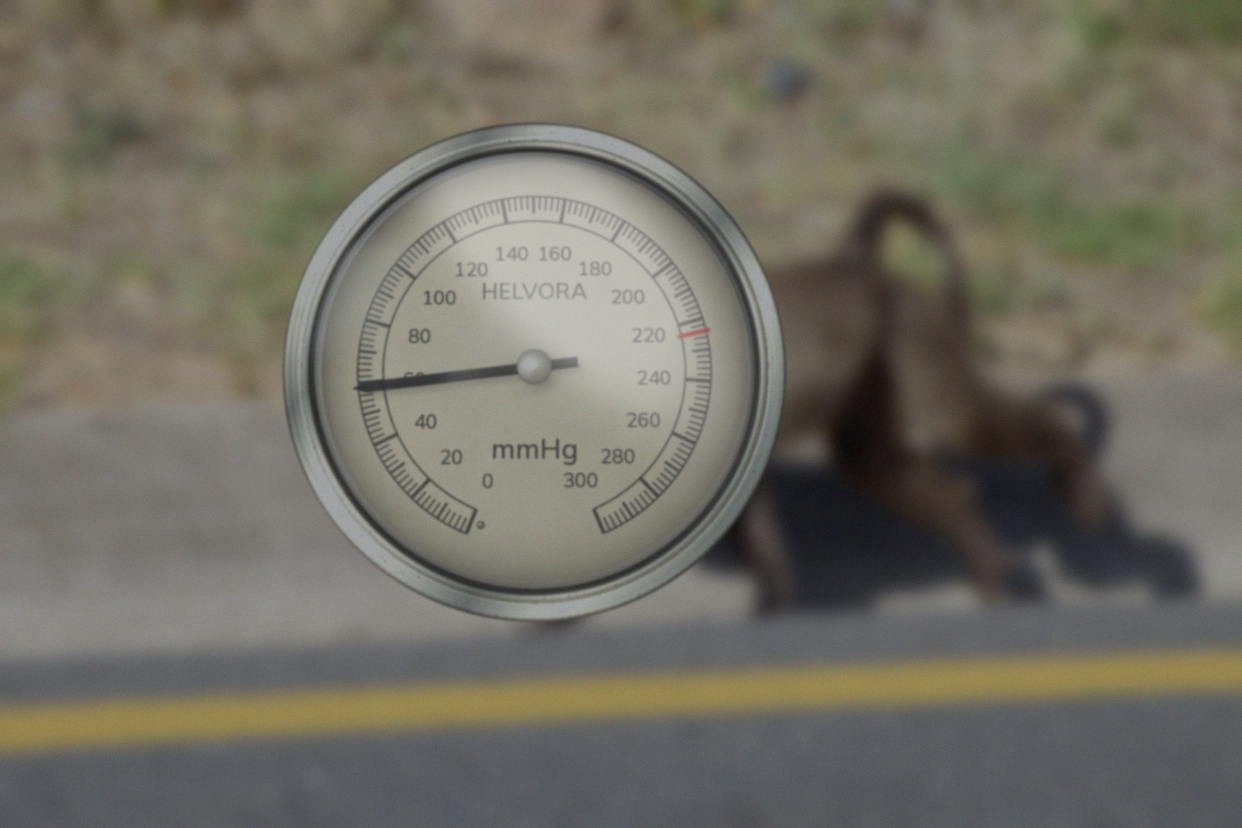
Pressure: {"value": 58, "unit": "mmHg"}
